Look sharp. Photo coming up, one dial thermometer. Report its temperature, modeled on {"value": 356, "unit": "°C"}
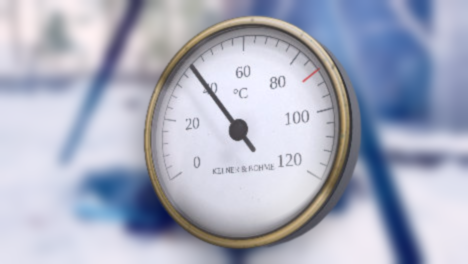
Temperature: {"value": 40, "unit": "°C"}
